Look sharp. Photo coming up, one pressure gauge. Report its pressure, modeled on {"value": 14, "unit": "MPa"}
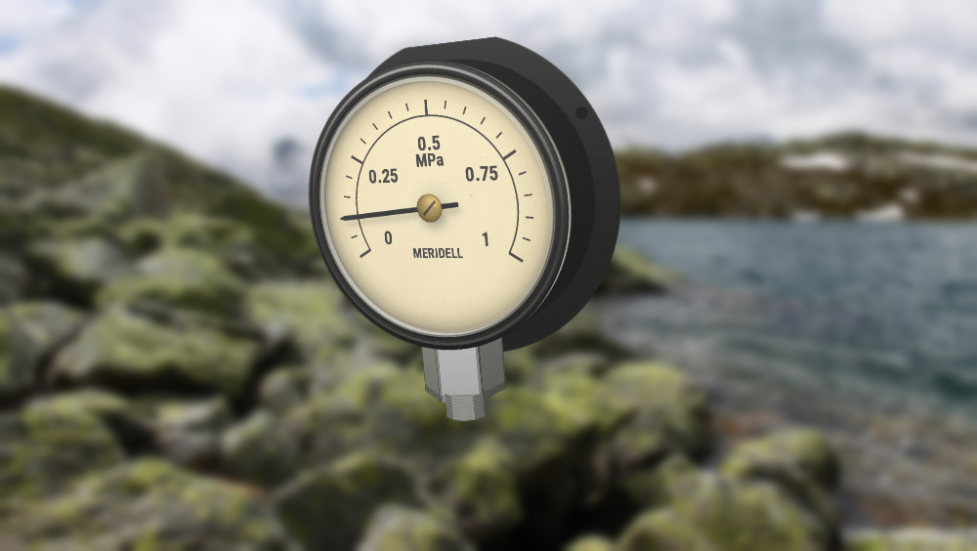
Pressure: {"value": 0.1, "unit": "MPa"}
